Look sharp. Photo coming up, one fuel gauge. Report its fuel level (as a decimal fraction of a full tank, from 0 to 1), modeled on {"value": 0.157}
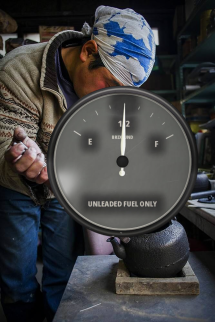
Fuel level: {"value": 0.5}
